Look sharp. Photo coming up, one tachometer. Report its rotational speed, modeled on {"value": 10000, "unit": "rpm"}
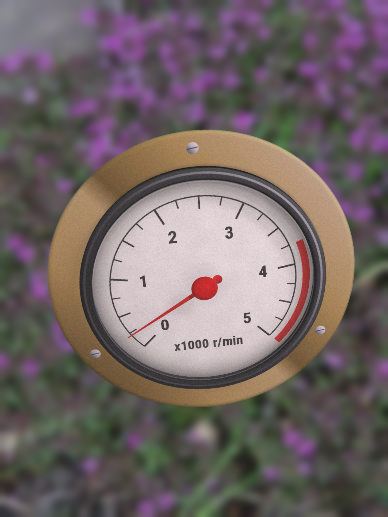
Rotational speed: {"value": 250, "unit": "rpm"}
